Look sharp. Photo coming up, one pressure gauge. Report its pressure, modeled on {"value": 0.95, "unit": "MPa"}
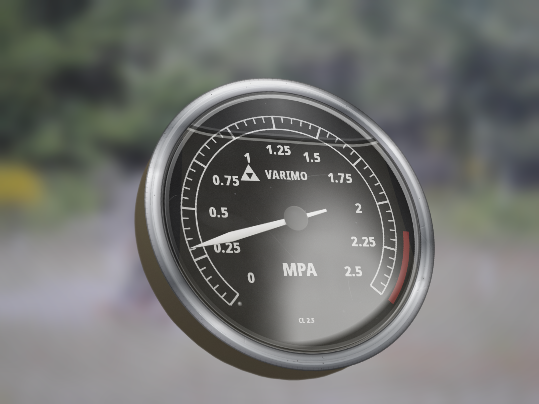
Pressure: {"value": 0.3, "unit": "MPa"}
